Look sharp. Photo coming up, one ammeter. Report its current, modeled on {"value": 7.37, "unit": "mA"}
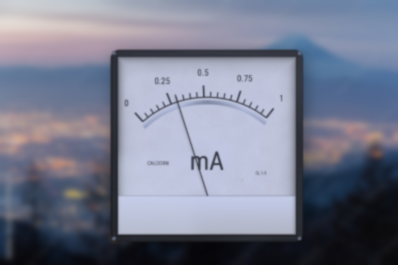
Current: {"value": 0.3, "unit": "mA"}
